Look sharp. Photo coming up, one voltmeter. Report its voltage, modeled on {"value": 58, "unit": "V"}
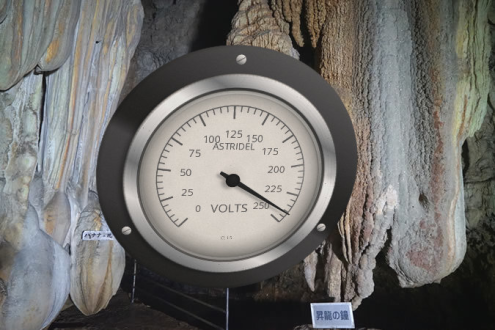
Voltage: {"value": 240, "unit": "V"}
